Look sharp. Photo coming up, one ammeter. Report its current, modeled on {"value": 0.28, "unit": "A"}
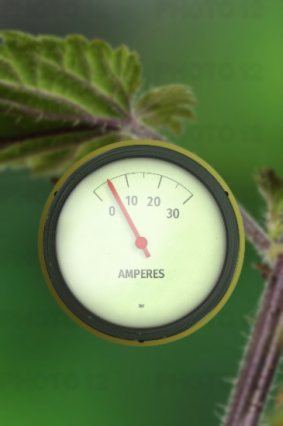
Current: {"value": 5, "unit": "A"}
